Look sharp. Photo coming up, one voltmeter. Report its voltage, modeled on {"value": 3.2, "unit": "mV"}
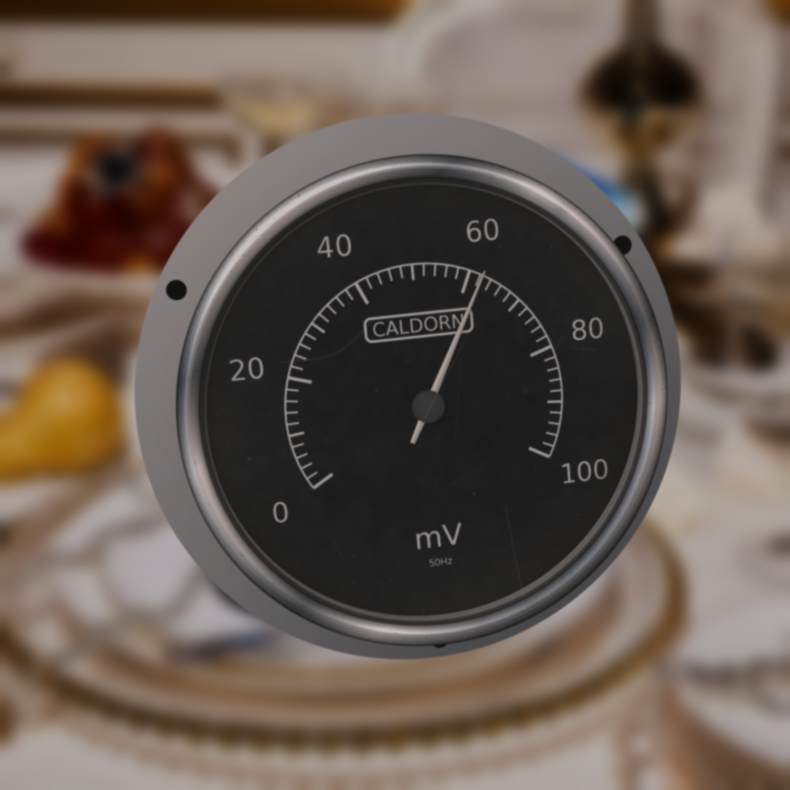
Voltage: {"value": 62, "unit": "mV"}
